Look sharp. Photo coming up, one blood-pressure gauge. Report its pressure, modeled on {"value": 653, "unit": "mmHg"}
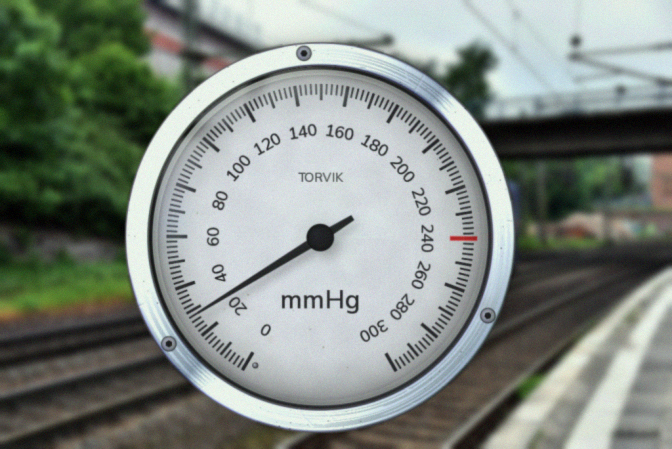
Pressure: {"value": 28, "unit": "mmHg"}
